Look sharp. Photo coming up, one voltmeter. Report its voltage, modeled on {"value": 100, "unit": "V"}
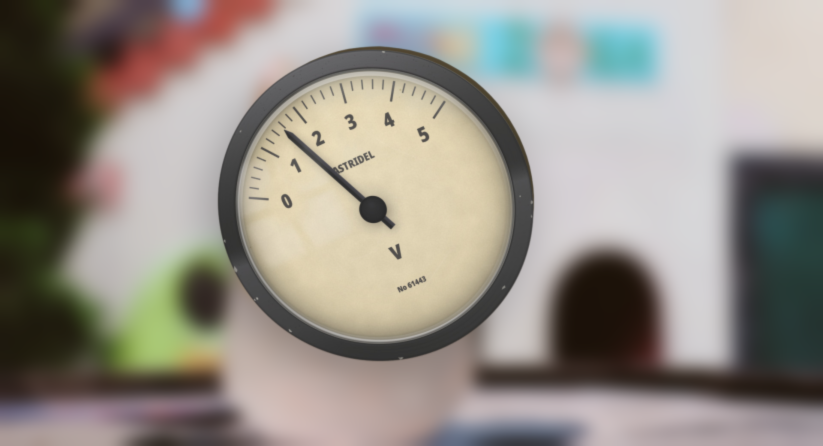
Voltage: {"value": 1.6, "unit": "V"}
